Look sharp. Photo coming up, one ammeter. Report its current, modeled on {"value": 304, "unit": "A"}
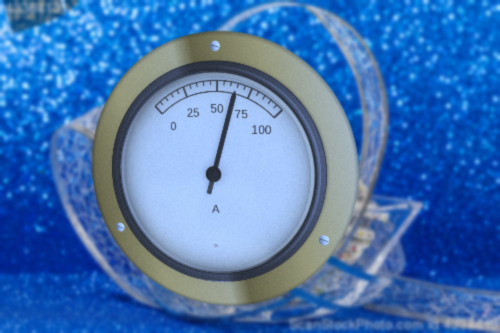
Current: {"value": 65, "unit": "A"}
